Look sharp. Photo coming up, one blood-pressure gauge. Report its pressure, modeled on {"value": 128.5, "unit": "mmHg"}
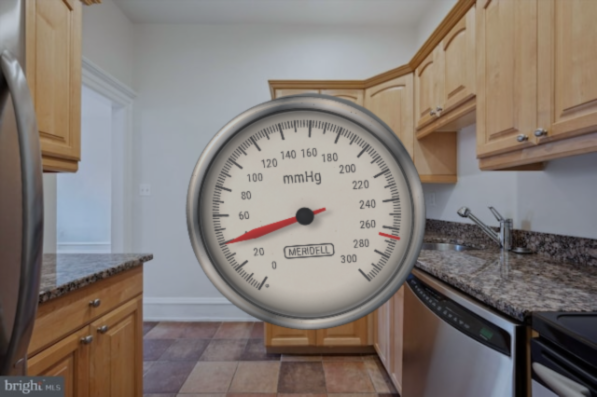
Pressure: {"value": 40, "unit": "mmHg"}
